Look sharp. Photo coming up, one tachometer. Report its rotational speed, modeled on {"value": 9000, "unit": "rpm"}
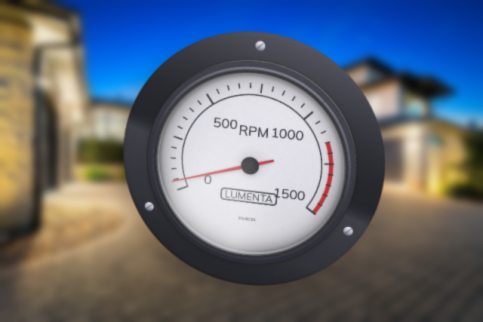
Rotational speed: {"value": 50, "unit": "rpm"}
